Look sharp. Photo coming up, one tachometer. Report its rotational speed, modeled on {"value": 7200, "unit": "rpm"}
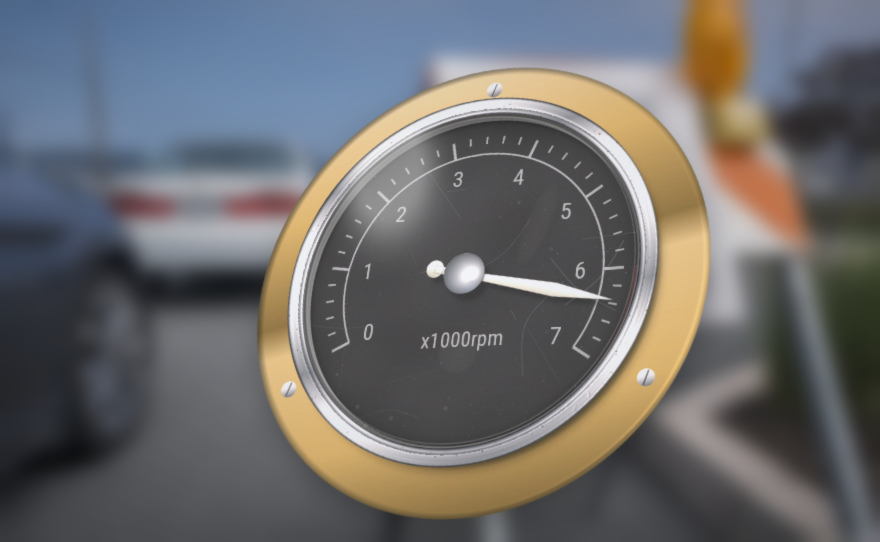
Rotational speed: {"value": 6400, "unit": "rpm"}
